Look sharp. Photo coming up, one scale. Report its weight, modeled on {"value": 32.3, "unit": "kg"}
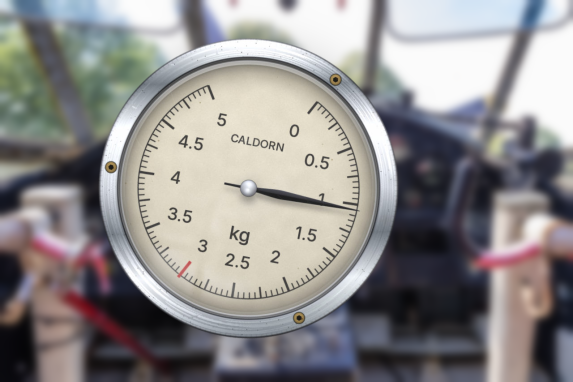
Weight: {"value": 1.05, "unit": "kg"}
